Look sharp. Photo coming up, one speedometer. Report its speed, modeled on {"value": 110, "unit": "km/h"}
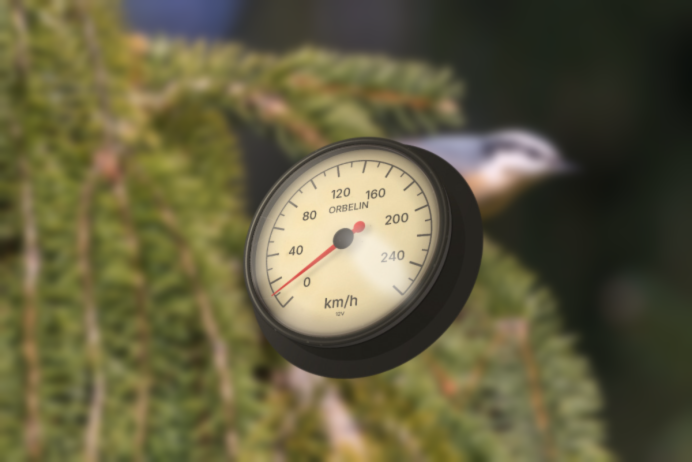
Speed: {"value": 10, "unit": "km/h"}
